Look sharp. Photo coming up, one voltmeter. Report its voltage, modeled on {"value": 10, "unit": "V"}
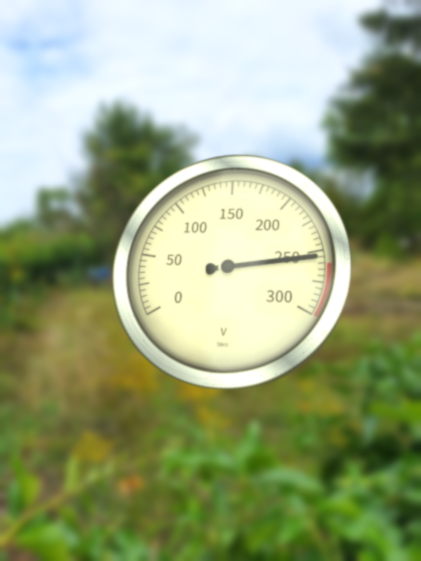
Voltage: {"value": 255, "unit": "V"}
